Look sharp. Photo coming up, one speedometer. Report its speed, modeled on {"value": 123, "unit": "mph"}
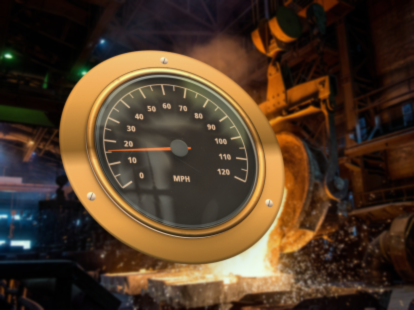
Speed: {"value": 15, "unit": "mph"}
